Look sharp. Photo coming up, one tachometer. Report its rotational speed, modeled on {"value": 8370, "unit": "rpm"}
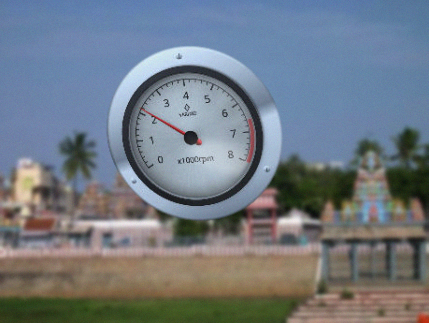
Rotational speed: {"value": 2200, "unit": "rpm"}
